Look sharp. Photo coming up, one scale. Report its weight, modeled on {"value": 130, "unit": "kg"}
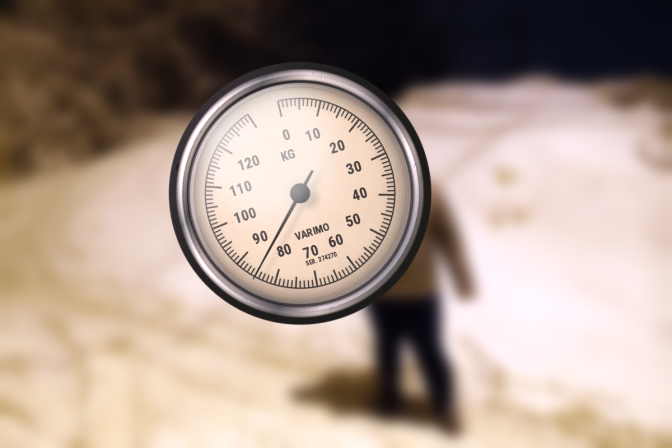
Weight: {"value": 85, "unit": "kg"}
